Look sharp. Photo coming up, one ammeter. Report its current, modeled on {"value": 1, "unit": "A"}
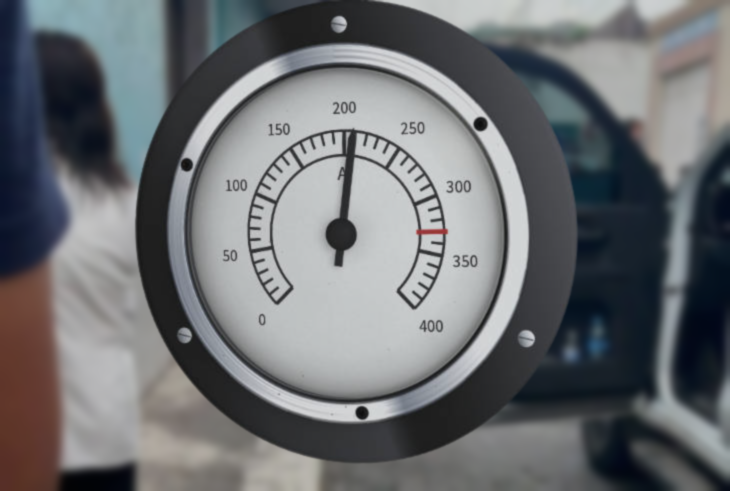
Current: {"value": 210, "unit": "A"}
